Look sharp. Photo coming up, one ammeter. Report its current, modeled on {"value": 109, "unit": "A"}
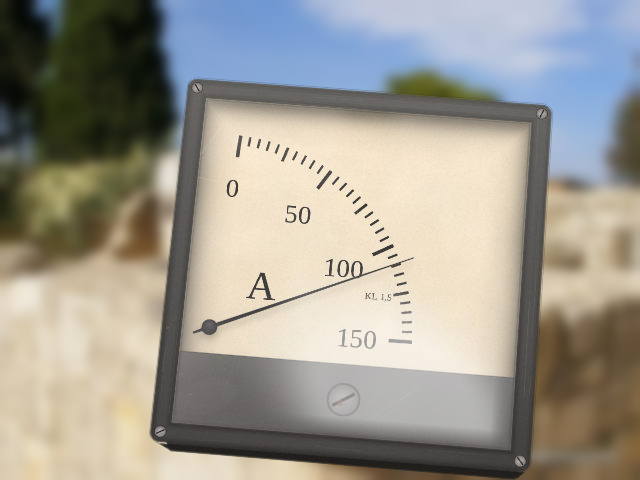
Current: {"value": 110, "unit": "A"}
